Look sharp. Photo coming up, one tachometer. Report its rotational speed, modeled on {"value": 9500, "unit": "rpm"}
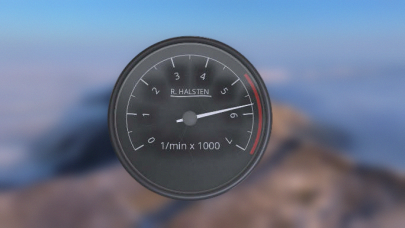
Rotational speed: {"value": 5750, "unit": "rpm"}
